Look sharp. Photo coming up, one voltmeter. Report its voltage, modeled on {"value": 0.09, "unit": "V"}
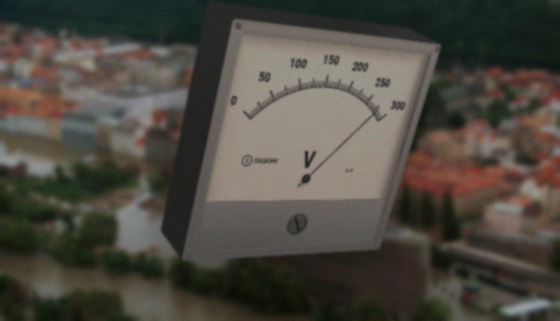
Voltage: {"value": 275, "unit": "V"}
